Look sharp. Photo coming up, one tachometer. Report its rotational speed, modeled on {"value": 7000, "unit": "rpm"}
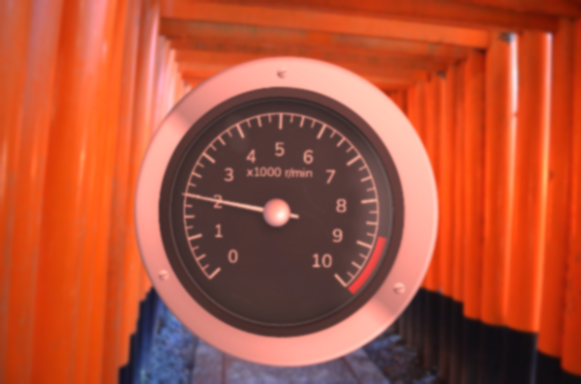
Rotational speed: {"value": 2000, "unit": "rpm"}
